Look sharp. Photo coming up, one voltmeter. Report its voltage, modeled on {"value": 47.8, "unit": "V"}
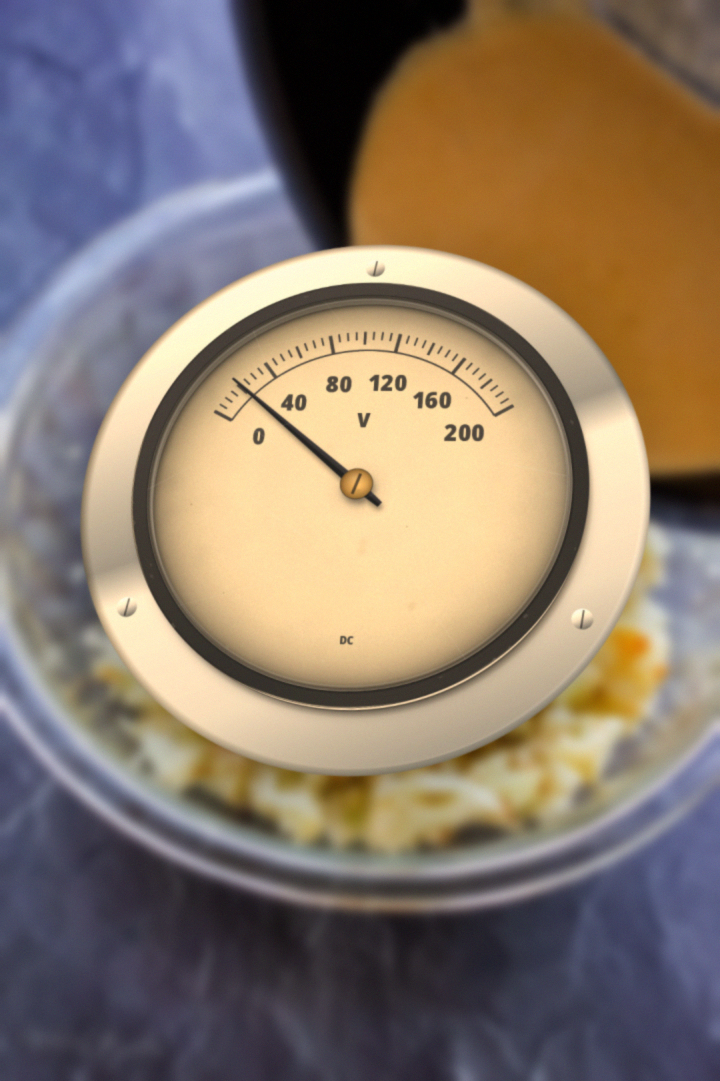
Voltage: {"value": 20, "unit": "V"}
